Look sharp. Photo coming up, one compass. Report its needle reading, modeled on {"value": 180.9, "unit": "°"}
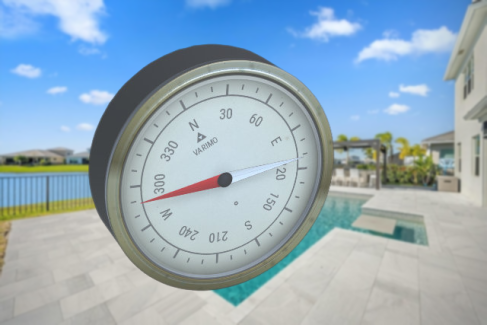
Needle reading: {"value": 290, "unit": "°"}
